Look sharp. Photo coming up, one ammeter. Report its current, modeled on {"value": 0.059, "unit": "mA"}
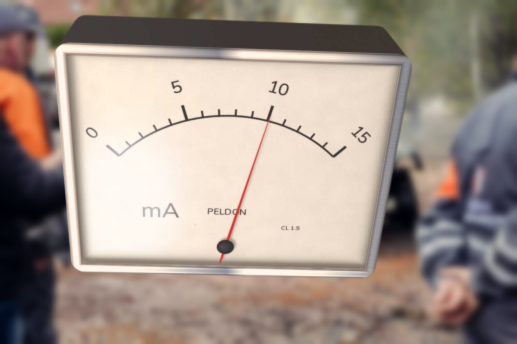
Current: {"value": 10, "unit": "mA"}
